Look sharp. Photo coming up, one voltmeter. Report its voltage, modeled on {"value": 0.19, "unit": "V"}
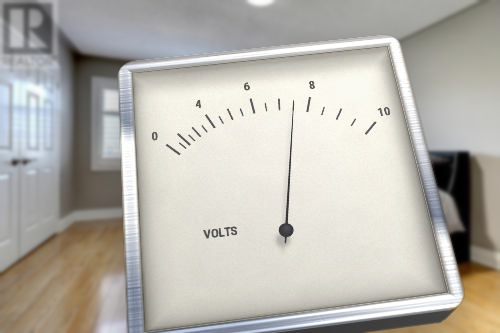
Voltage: {"value": 7.5, "unit": "V"}
